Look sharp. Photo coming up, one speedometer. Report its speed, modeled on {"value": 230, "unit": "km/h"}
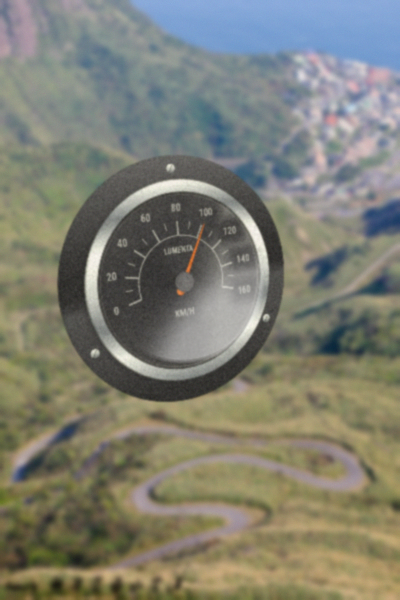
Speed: {"value": 100, "unit": "km/h"}
